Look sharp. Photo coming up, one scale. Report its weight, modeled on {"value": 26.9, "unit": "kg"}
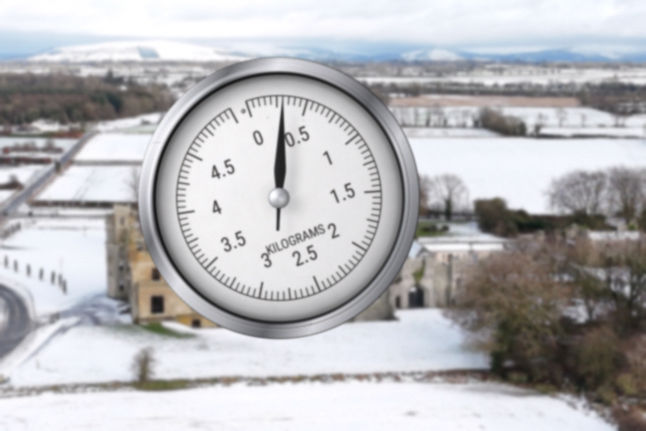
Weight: {"value": 0.3, "unit": "kg"}
